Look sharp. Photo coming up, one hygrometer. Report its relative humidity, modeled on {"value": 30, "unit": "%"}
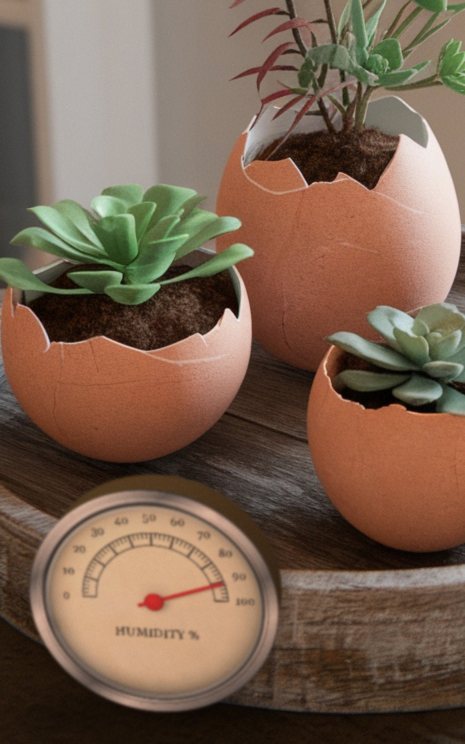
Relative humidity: {"value": 90, "unit": "%"}
